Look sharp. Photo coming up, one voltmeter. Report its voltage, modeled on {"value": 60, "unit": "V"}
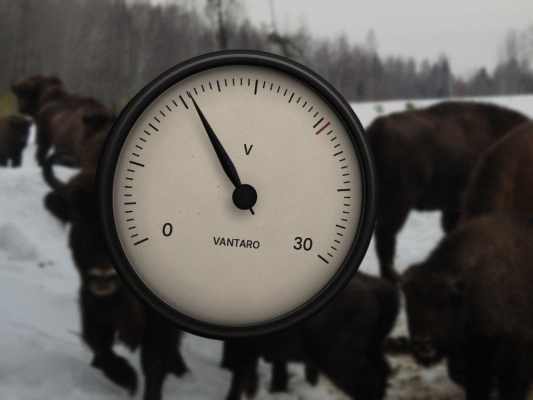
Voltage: {"value": 10.5, "unit": "V"}
